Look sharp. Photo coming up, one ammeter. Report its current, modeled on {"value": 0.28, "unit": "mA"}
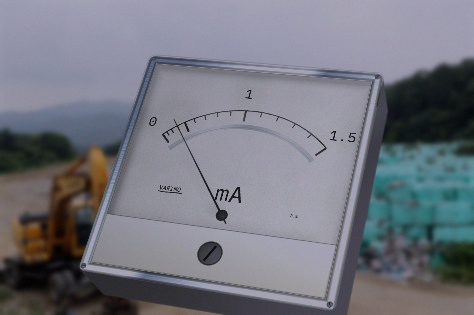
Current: {"value": 0.4, "unit": "mA"}
